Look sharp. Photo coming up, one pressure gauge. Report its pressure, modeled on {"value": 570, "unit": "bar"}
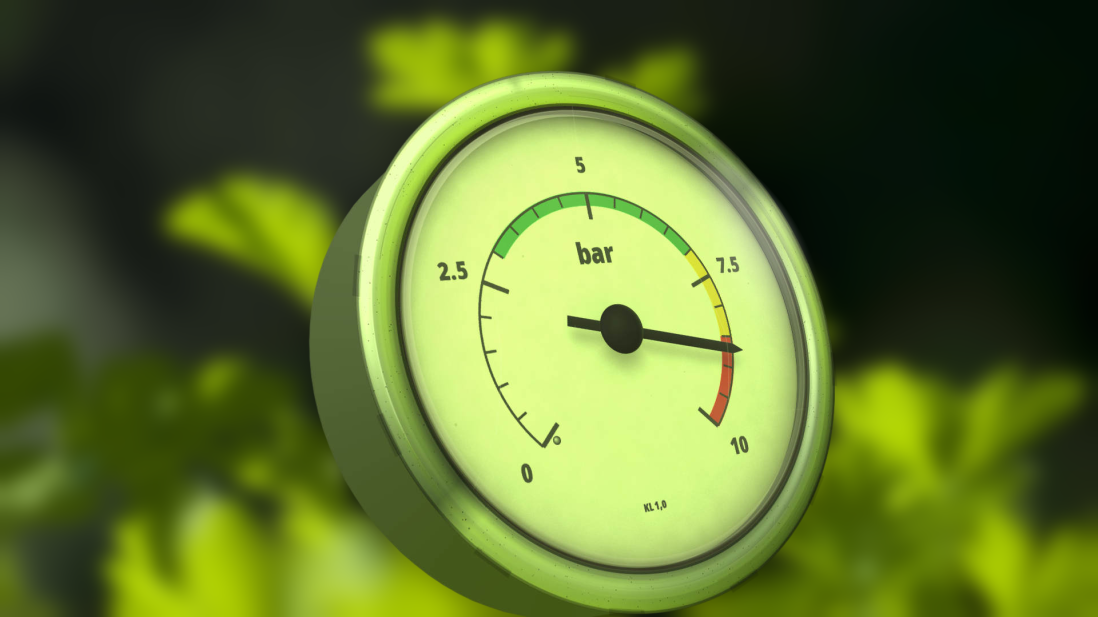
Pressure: {"value": 8.75, "unit": "bar"}
